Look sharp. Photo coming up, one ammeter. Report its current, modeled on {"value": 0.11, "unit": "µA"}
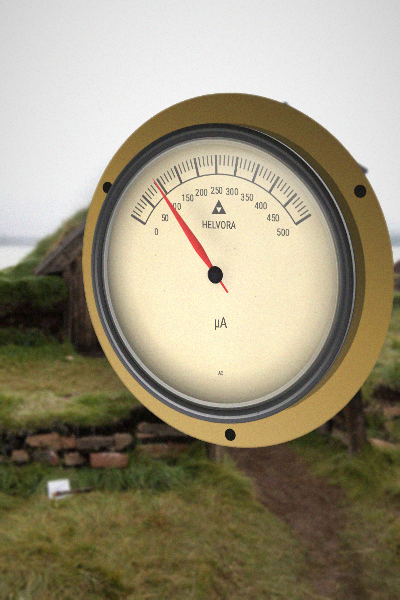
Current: {"value": 100, "unit": "µA"}
